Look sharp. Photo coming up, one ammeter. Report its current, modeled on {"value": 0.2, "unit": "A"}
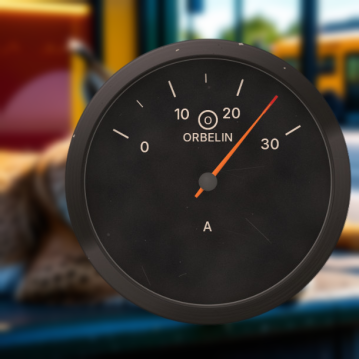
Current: {"value": 25, "unit": "A"}
